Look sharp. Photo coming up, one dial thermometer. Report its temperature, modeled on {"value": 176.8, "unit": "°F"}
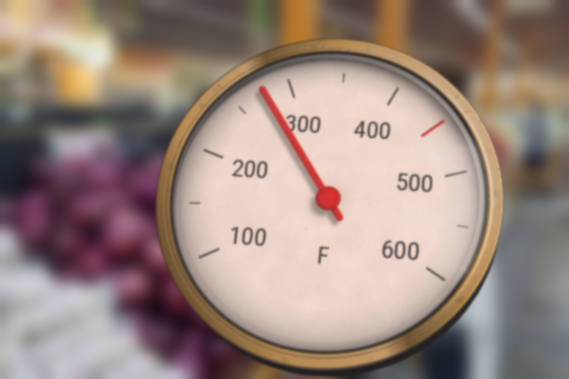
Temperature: {"value": 275, "unit": "°F"}
